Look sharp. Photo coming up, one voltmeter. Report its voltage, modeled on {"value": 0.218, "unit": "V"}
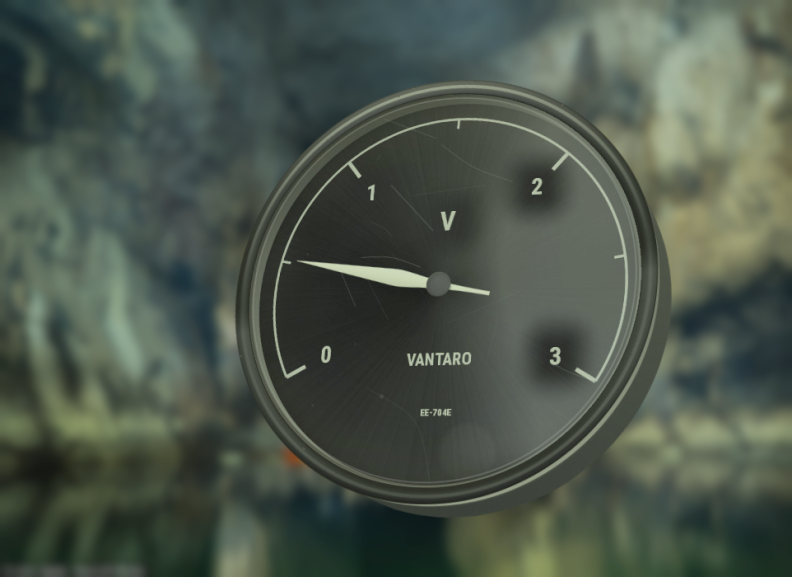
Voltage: {"value": 0.5, "unit": "V"}
